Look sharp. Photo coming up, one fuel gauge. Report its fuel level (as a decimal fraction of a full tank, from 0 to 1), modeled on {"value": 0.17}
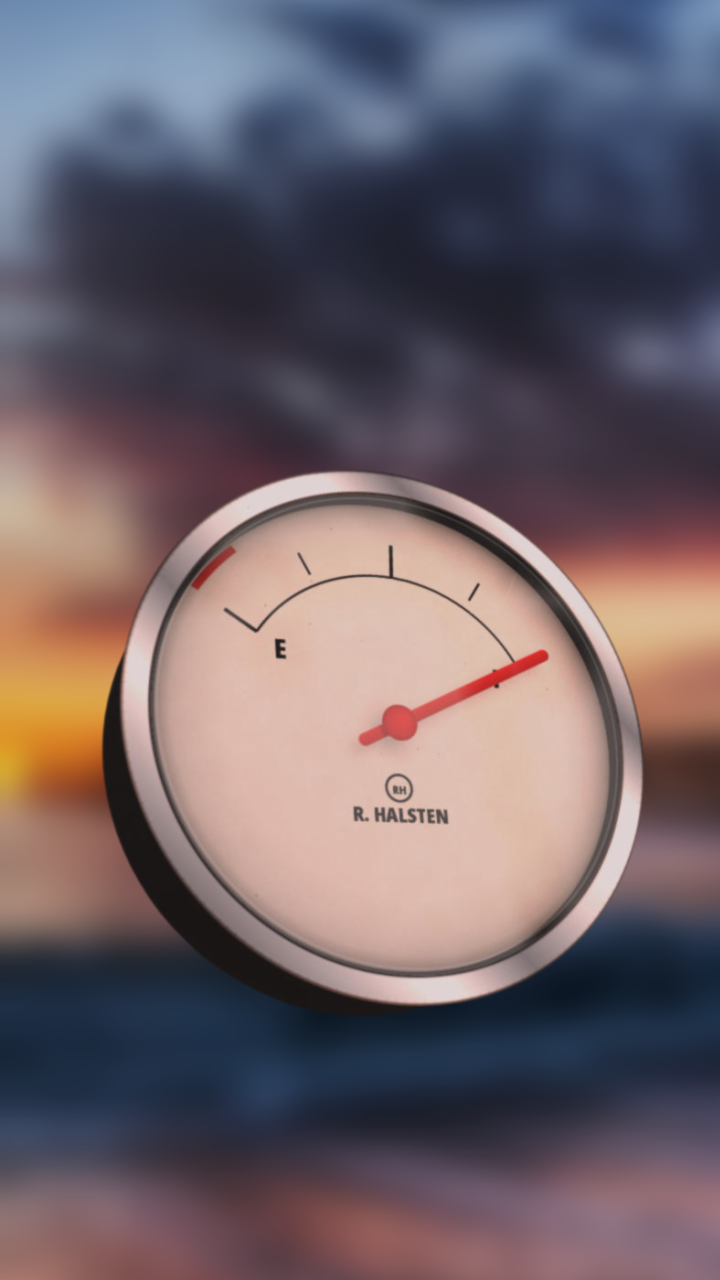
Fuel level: {"value": 1}
